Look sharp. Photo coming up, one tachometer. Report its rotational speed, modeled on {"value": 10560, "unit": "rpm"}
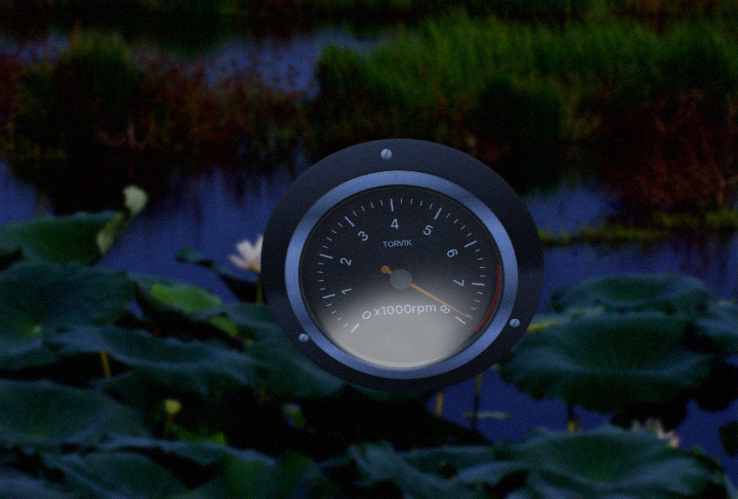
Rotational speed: {"value": 7800, "unit": "rpm"}
